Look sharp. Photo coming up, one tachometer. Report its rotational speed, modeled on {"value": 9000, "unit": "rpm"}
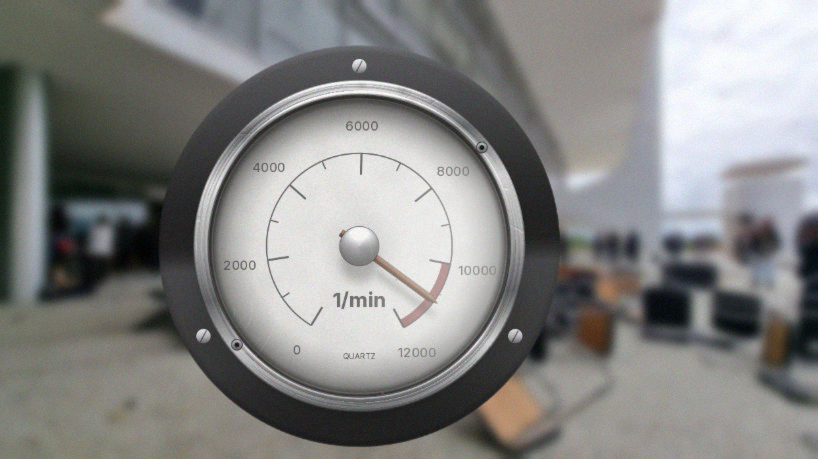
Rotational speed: {"value": 11000, "unit": "rpm"}
